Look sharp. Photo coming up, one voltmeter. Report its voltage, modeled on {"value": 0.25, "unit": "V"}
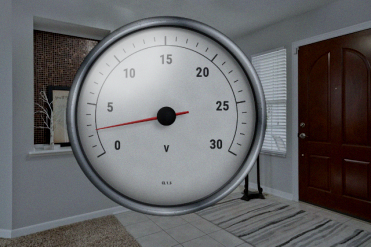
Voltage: {"value": 2.5, "unit": "V"}
